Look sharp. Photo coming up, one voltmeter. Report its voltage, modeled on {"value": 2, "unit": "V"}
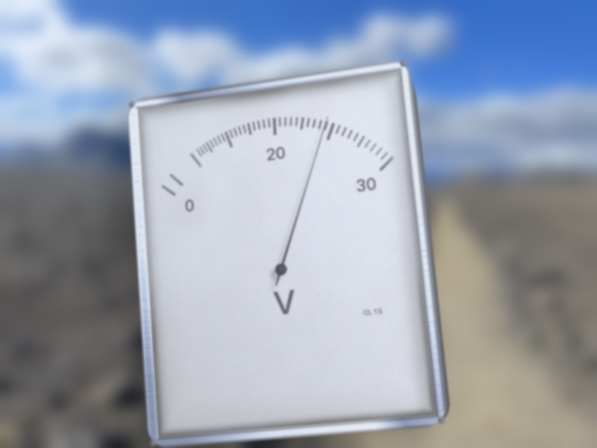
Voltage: {"value": 24.5, "unit": "V"}
